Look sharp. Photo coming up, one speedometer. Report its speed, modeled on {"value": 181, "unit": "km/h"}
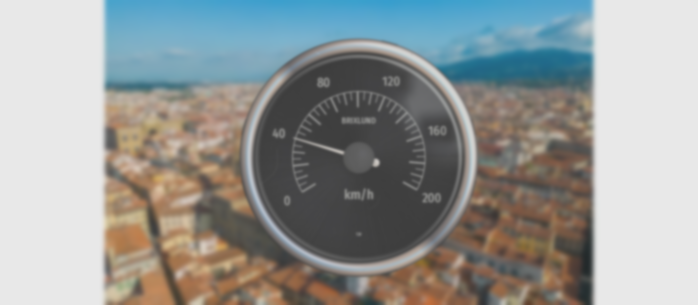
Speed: {"value": 40, "unit": "km/h"}
